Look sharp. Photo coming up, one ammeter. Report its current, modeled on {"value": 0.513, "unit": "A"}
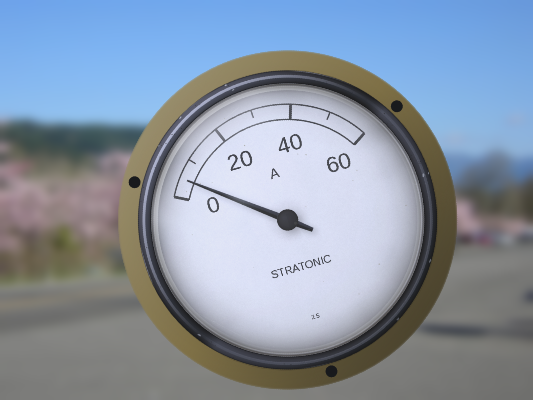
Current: {"value": 5, "unit": "A"}
